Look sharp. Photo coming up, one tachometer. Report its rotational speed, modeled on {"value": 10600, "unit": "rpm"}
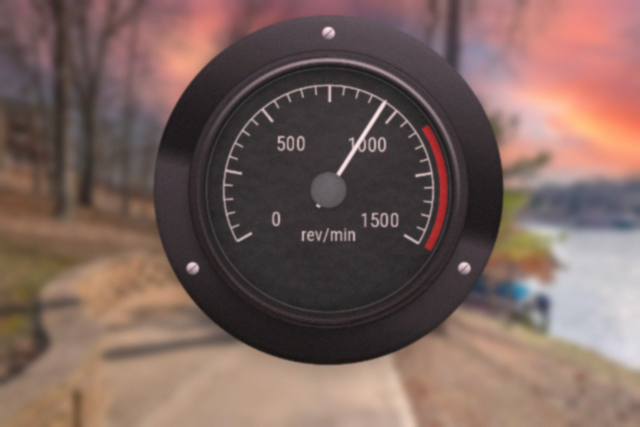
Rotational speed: {"value": 950, "unit": "rpm"}
